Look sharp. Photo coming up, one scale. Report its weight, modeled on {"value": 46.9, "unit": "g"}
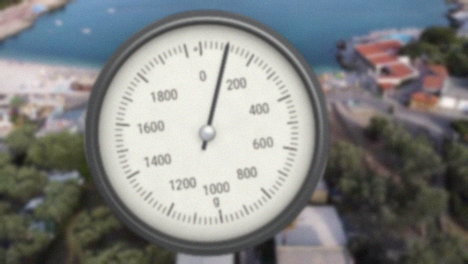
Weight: {"value": 100, "unit": "g"}
